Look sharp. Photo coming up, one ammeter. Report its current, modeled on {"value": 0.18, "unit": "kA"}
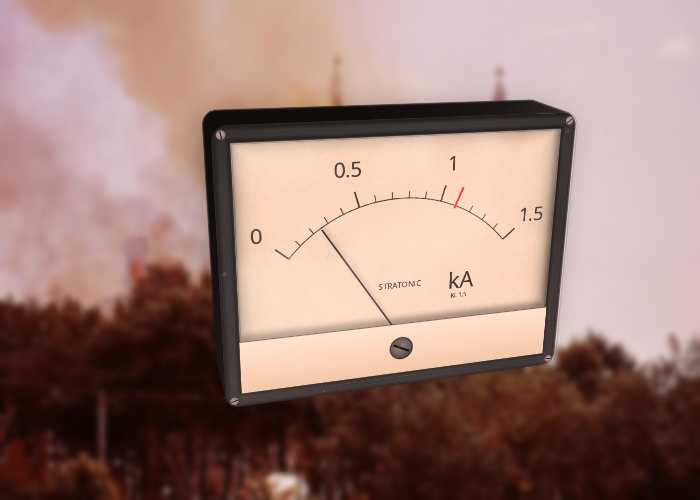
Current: {"value": 0.25, "unit": "kA"}
